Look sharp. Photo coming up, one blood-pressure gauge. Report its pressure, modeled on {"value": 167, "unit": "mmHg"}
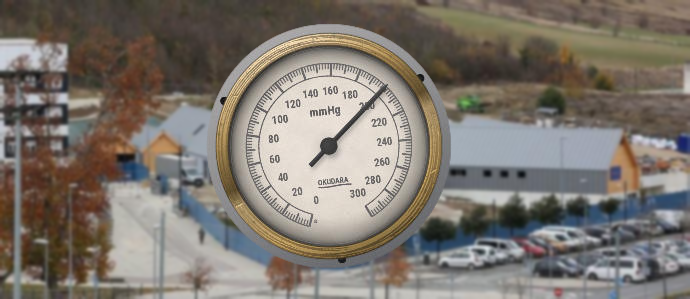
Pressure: {"value": 200, "unit": "mmHg"}
